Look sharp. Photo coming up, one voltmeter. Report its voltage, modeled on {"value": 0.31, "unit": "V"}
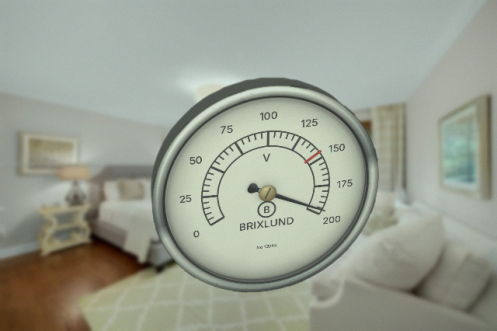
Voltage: {"value": 195, "unit": "V"}
